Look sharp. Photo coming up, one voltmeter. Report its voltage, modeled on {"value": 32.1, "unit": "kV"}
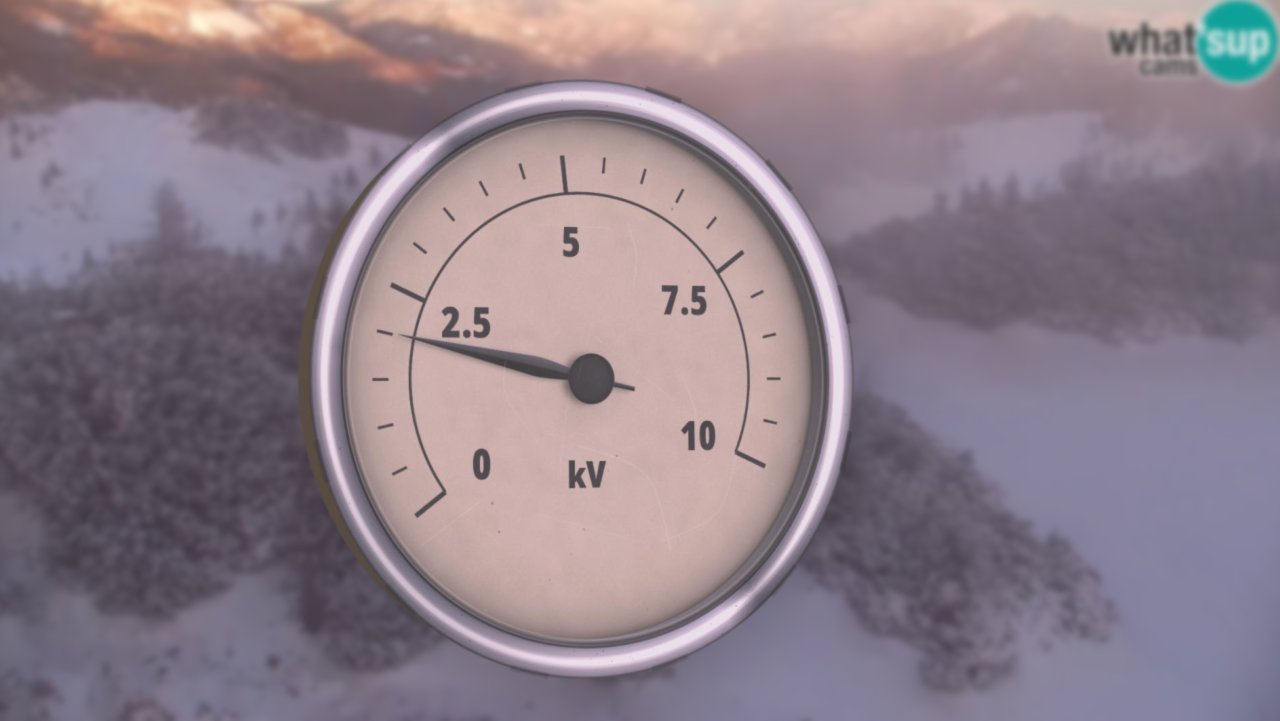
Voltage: {"value": 2, "unit": "kV"}
